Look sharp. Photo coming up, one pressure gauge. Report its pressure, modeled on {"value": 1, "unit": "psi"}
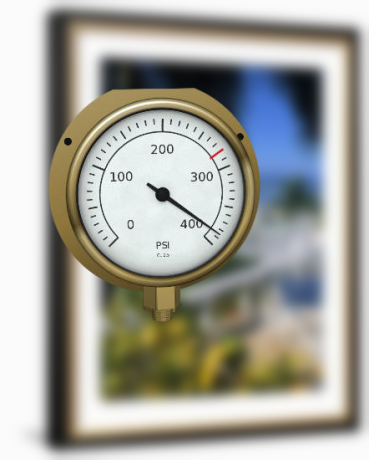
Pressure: {"value": 385, "unit": "psi"}
